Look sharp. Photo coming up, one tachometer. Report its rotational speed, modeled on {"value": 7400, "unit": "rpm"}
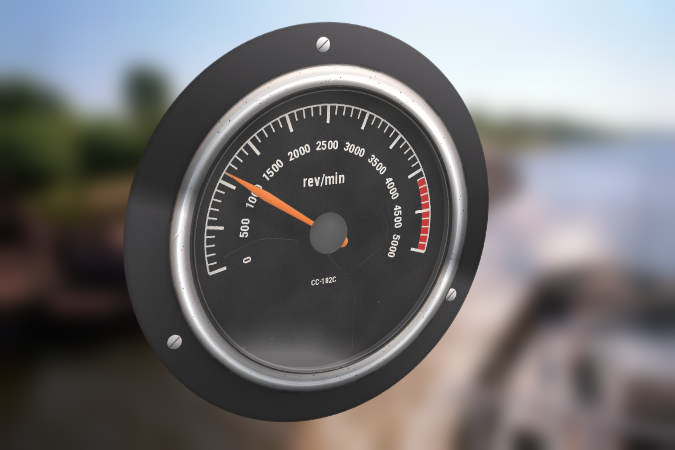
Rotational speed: {"value": 1100, "unit": "rpm"}
